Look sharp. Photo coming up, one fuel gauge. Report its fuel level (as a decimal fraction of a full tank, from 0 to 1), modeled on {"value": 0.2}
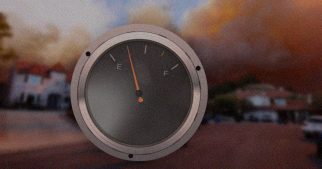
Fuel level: {"value": 0.25}
